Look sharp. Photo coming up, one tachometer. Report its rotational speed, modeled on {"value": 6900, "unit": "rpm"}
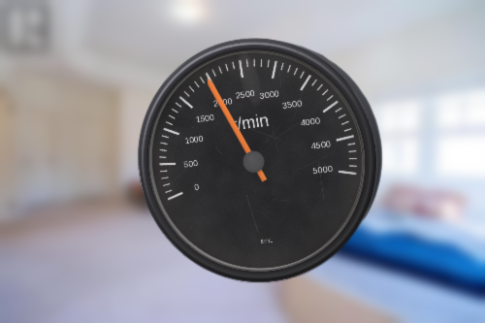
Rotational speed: {"value": 2000, "unit": "rpm"}
